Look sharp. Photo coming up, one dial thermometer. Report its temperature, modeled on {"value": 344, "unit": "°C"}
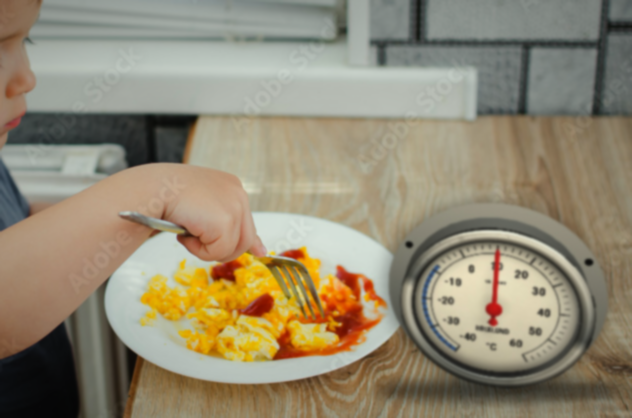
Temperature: {"value": 10, "unit": "°C"}
